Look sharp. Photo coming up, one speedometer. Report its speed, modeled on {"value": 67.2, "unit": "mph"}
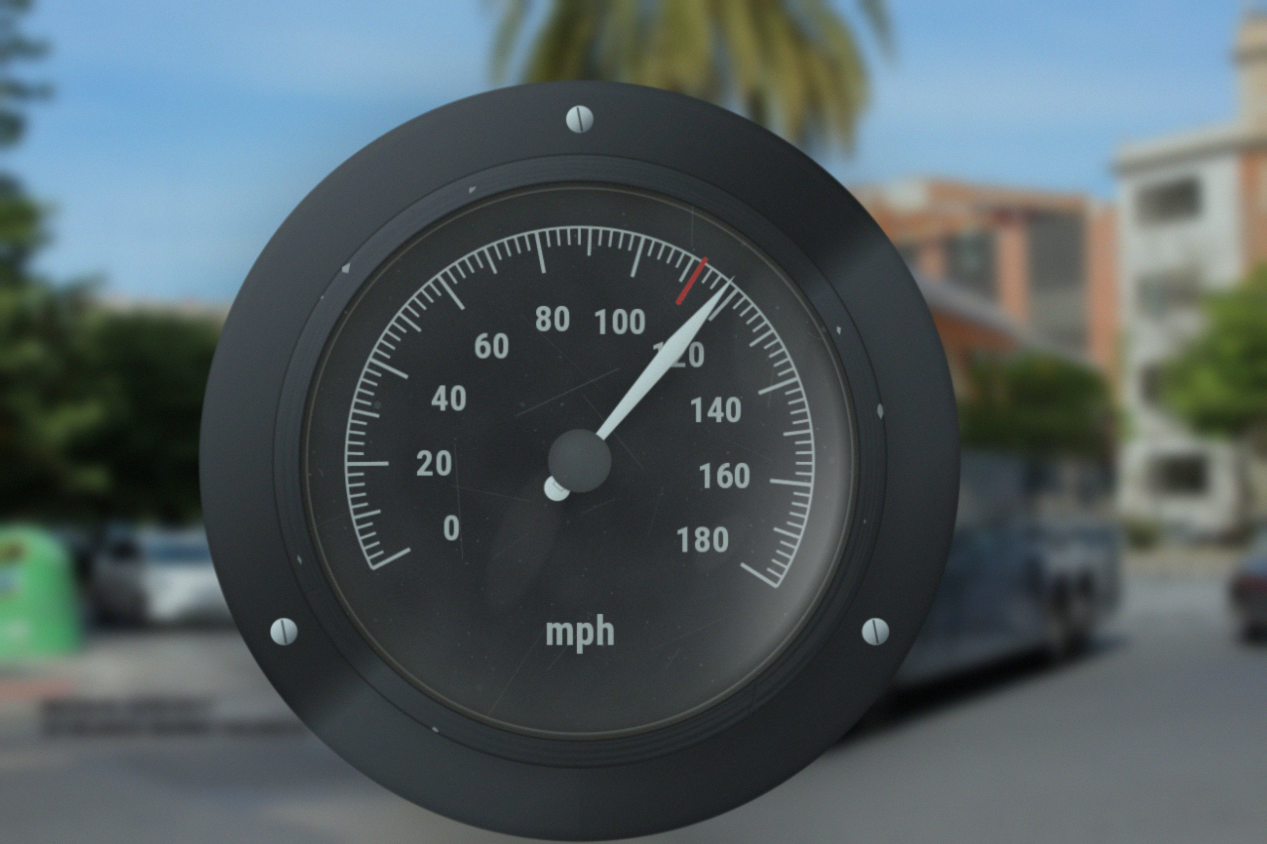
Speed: {"value": 118, "unit": "mph"}
